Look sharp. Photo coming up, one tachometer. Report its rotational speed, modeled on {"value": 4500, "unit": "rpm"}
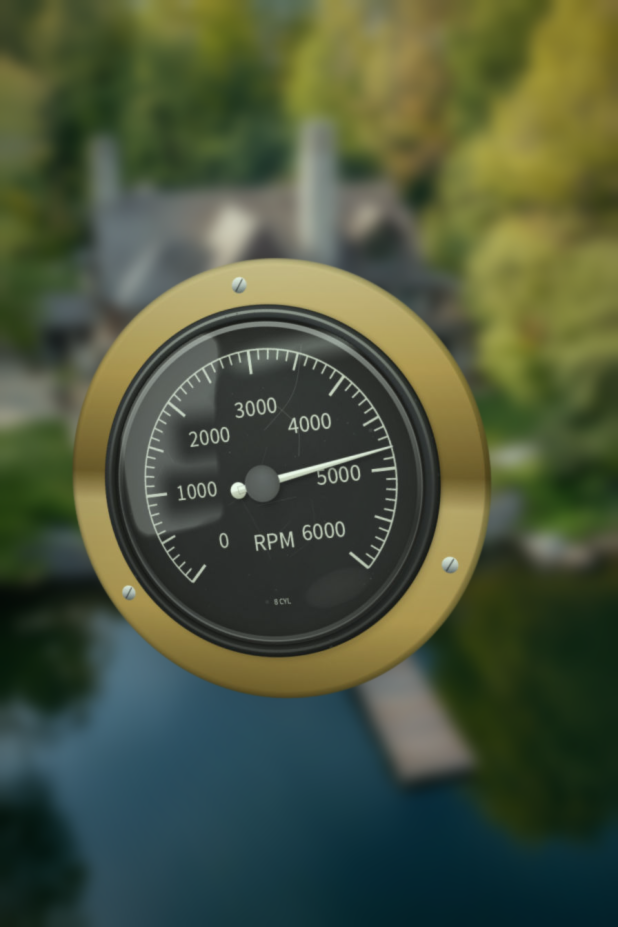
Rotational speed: {"value": 4800, "unit": "rpm"}
